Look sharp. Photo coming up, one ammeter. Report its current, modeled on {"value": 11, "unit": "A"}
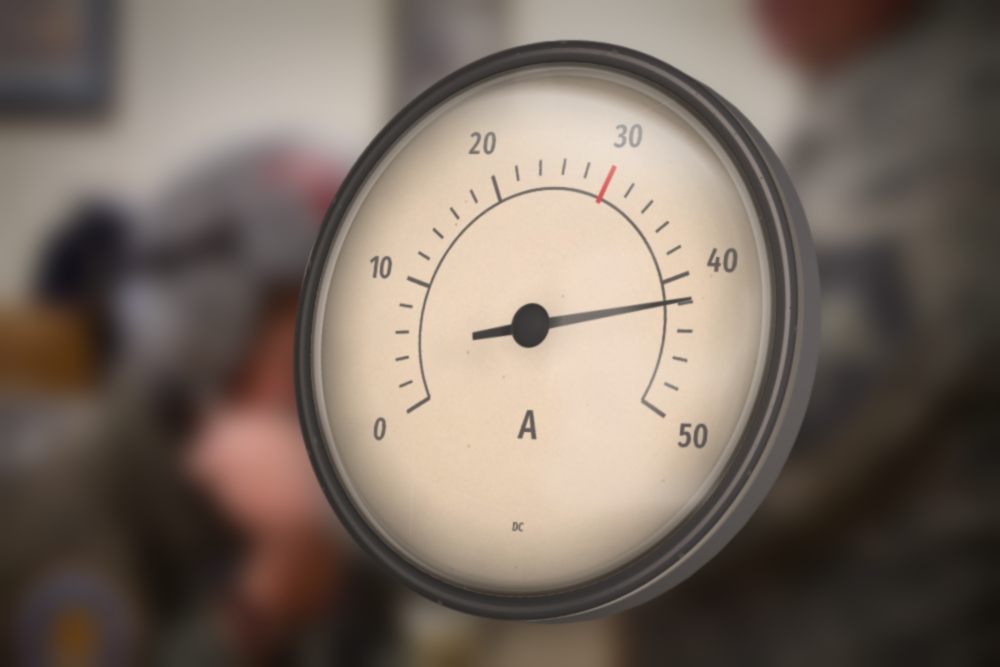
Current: {"value": 42, "unit": "A"}
